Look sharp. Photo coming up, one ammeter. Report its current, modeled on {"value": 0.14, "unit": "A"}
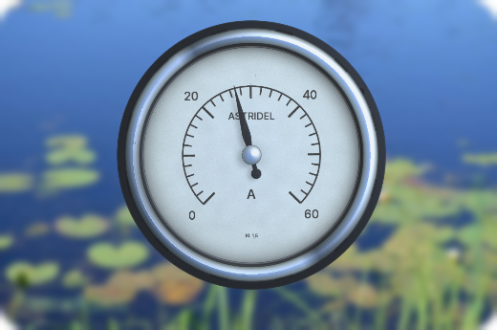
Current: {"value": 27, "unit": "A"}
